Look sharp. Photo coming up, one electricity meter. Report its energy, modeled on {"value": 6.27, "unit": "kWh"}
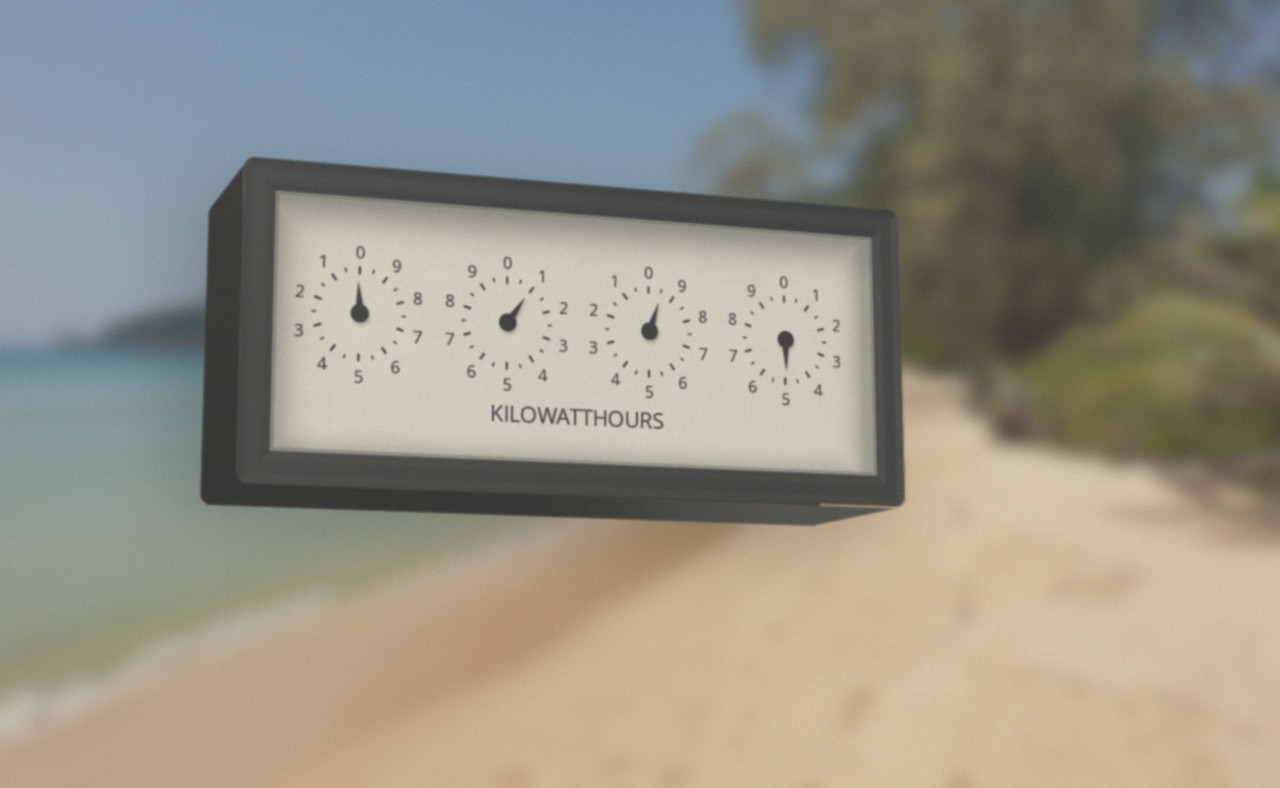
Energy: {"value": 95, "unit": "kWh"}
